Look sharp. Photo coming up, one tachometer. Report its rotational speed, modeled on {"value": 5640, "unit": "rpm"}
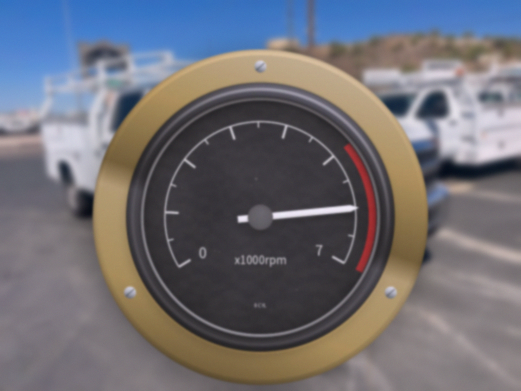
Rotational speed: {"value": 6000, "unit": "rpm"}
